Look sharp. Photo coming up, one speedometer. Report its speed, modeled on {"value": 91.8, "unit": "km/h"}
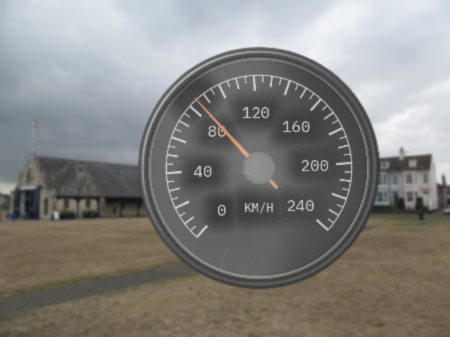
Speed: {"value": 85, "unit": "km/h"}
